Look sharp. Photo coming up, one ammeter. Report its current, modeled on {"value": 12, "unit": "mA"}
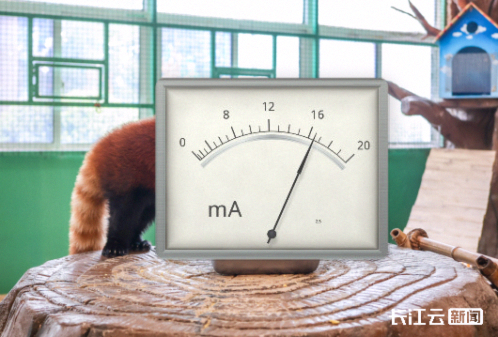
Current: {"value": 16.5, "unit": "mA"}
